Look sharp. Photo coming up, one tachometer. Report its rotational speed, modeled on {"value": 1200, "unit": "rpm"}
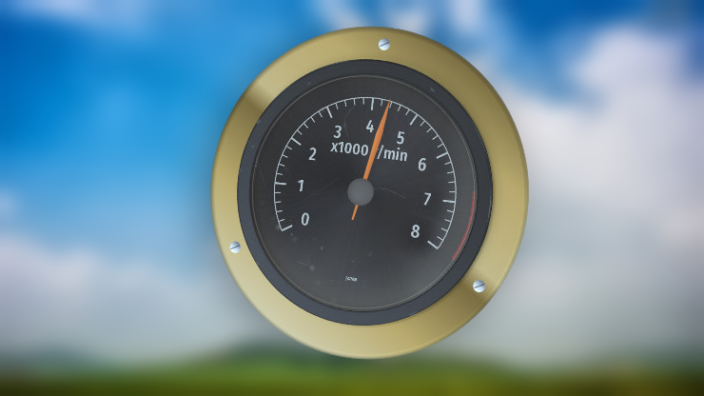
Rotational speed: {"value": 4400, "unit": "rpm"}
